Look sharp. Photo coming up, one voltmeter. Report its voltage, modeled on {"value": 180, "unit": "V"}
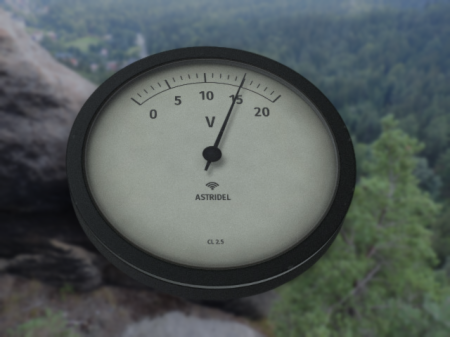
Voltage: {"value": 15, "unit": "V"}
